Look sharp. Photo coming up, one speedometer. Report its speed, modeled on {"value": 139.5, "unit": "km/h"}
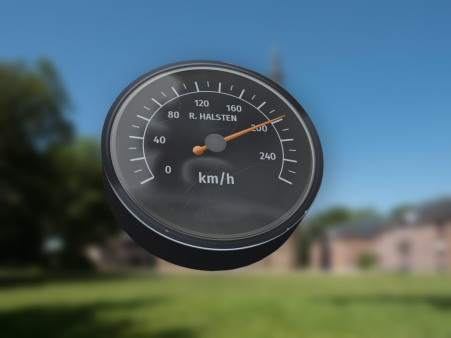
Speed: {"value": 200, "unit": "km/h"}
